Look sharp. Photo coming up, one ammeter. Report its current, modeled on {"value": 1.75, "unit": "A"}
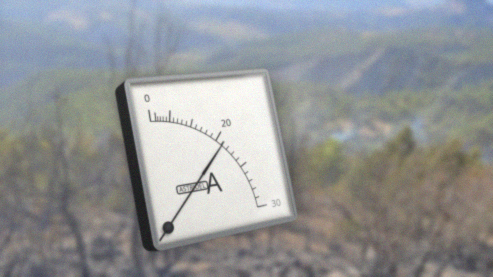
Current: {"value": 21, "unit": "A"}
